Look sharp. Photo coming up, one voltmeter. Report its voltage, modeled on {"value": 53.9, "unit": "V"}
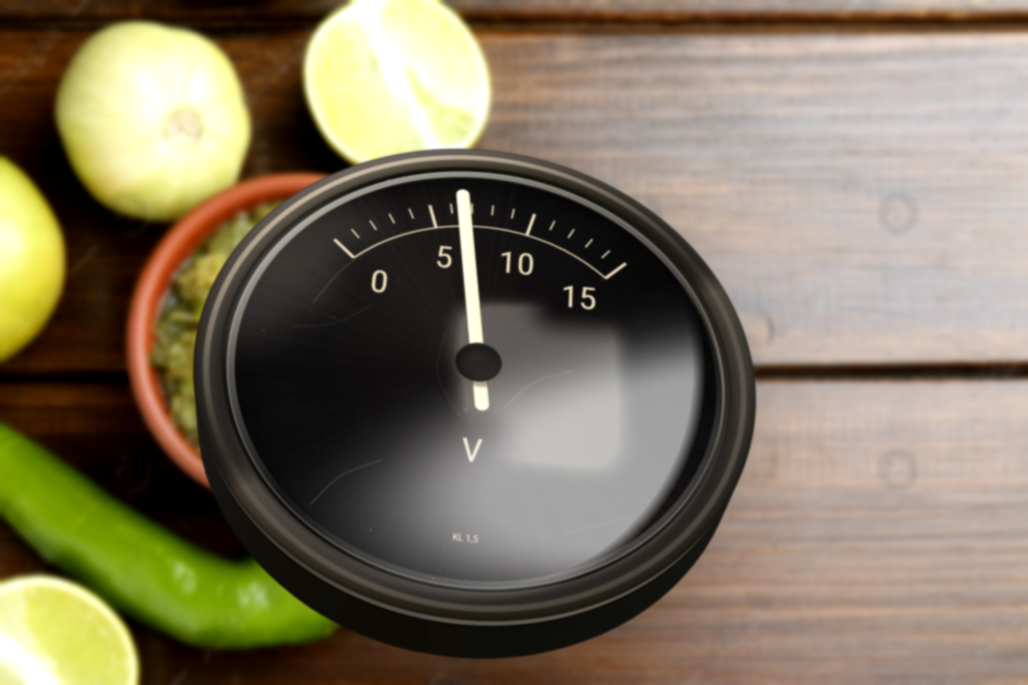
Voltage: {"value": 6.5, "unit": "V"}
